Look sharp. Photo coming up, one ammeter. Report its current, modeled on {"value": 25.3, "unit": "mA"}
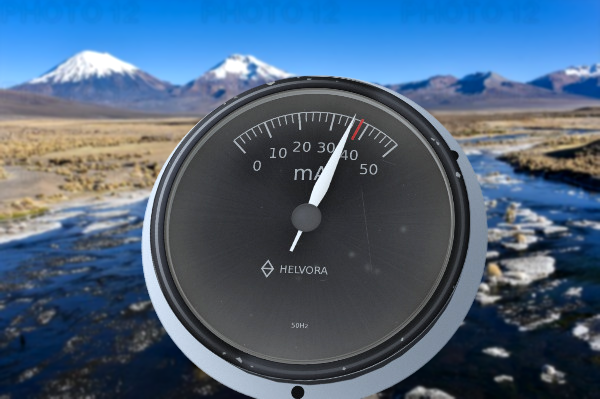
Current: {"value": 36, "unit": "mA"}
